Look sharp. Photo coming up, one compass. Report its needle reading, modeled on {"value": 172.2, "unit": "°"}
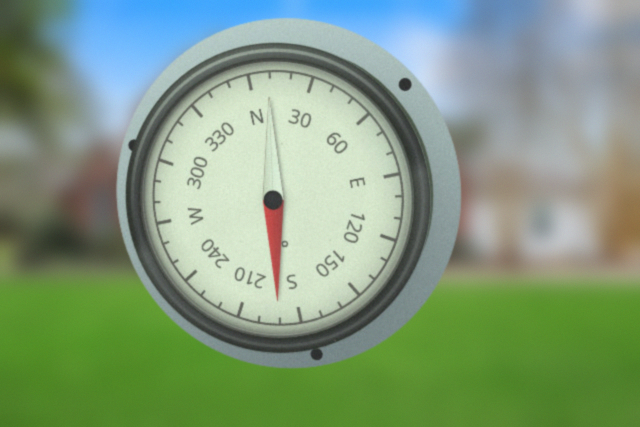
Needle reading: {"value": 190, "unit": "°"}
